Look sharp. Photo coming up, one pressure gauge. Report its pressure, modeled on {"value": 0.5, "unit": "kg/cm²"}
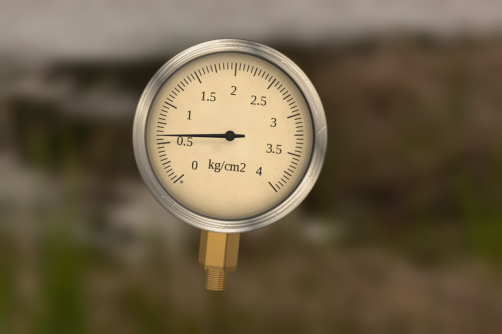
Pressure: {"value": 0.6, "unit": "kg/cm²"}
